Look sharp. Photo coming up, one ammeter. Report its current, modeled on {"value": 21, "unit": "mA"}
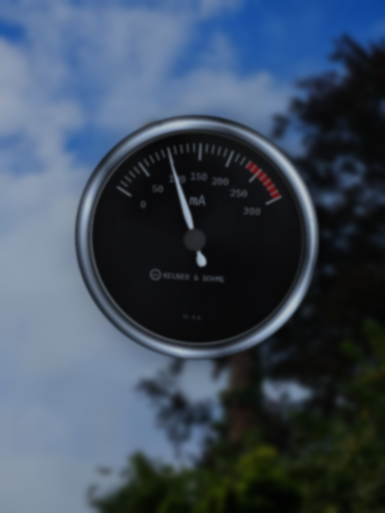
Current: {"value": 100, "unit": "mA"}
